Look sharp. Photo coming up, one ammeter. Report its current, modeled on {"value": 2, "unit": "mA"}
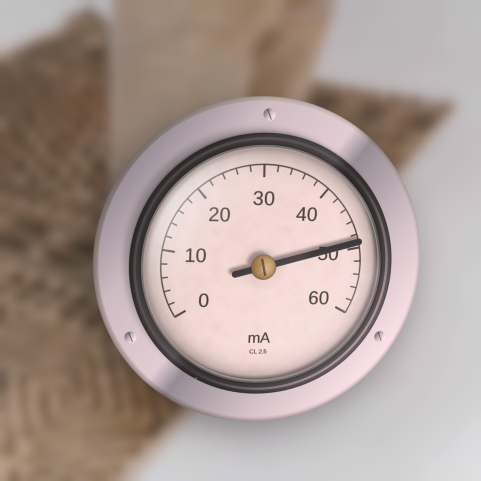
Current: {"value": 49, "unit": "mA"}
